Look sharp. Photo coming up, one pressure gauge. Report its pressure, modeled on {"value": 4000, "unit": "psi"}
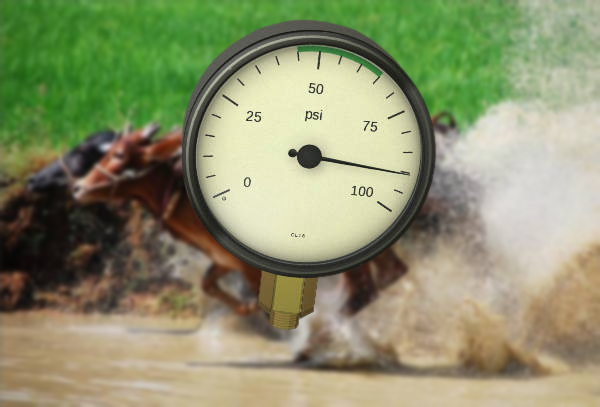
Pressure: {"value": 90, "unit": "psi"}
